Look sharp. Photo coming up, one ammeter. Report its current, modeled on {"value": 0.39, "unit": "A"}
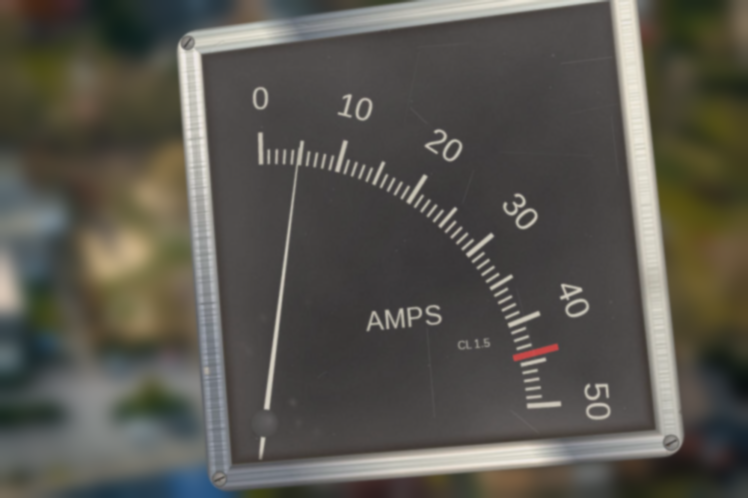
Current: {"value": 5, "unit": "A"}
